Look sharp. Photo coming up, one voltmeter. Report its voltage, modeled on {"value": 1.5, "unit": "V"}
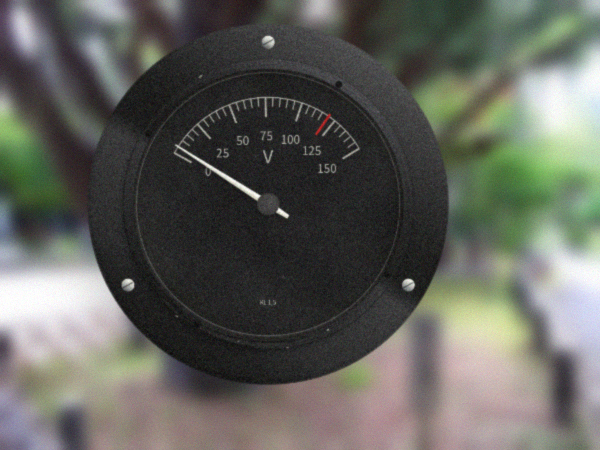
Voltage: {"value": 5, "unit": "V"}
